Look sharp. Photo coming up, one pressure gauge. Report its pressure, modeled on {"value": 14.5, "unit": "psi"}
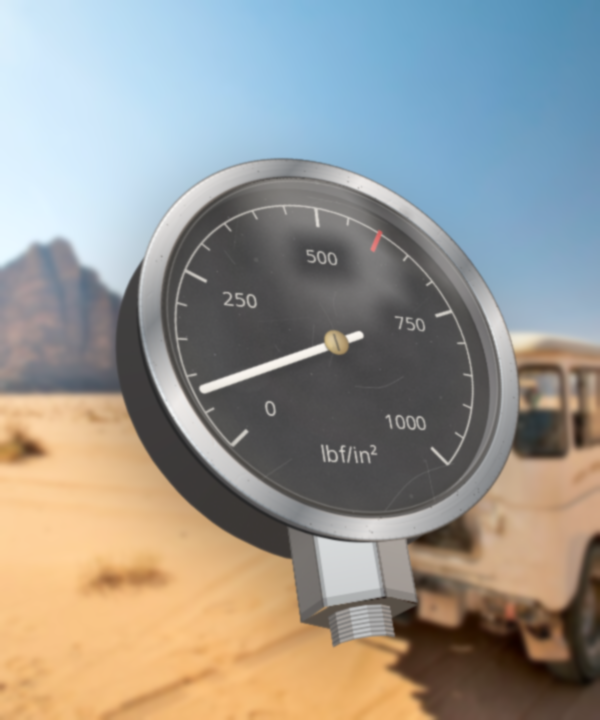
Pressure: {"value": 75, "unit": "psi"}
